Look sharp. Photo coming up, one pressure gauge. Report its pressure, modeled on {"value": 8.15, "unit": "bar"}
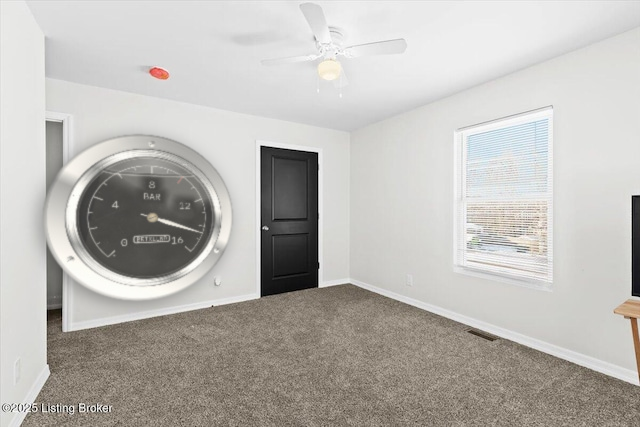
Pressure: {"value": 14.5, "unit": "bar"}
